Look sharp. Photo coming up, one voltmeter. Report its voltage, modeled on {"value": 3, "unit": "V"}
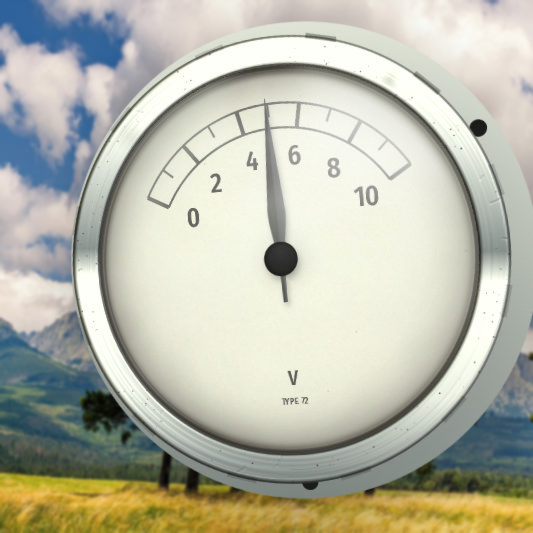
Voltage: {"value": 5, "unit": "V"}
